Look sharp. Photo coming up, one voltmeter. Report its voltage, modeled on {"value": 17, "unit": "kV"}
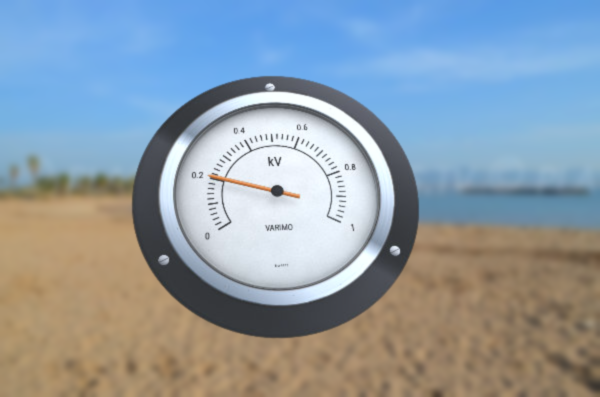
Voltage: {"value": 0.2, "unit": "kV"}
